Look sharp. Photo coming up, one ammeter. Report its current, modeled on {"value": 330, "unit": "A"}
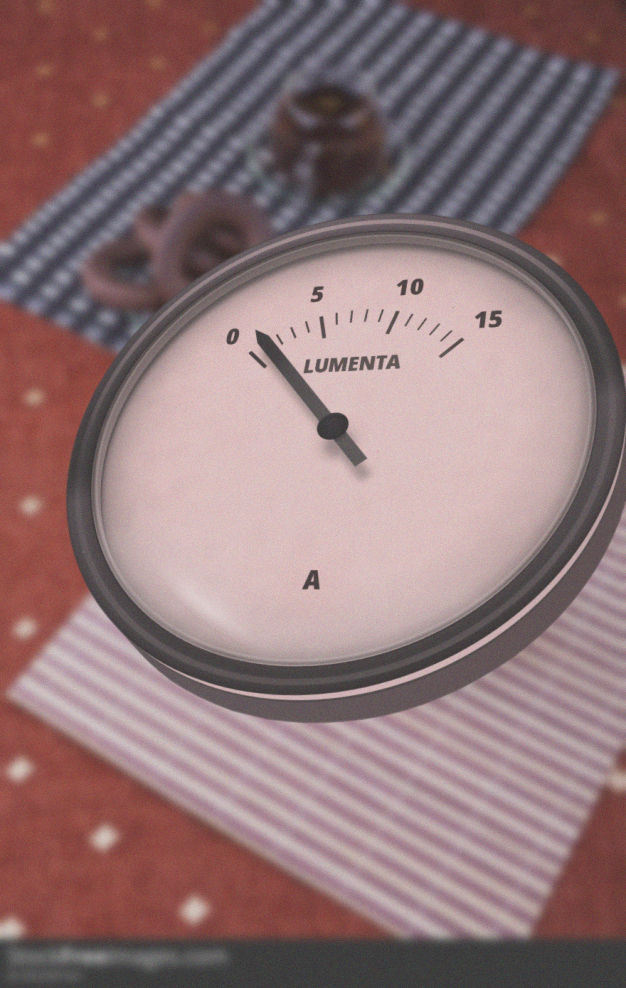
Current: {"value": 1, "unit": "A"}
